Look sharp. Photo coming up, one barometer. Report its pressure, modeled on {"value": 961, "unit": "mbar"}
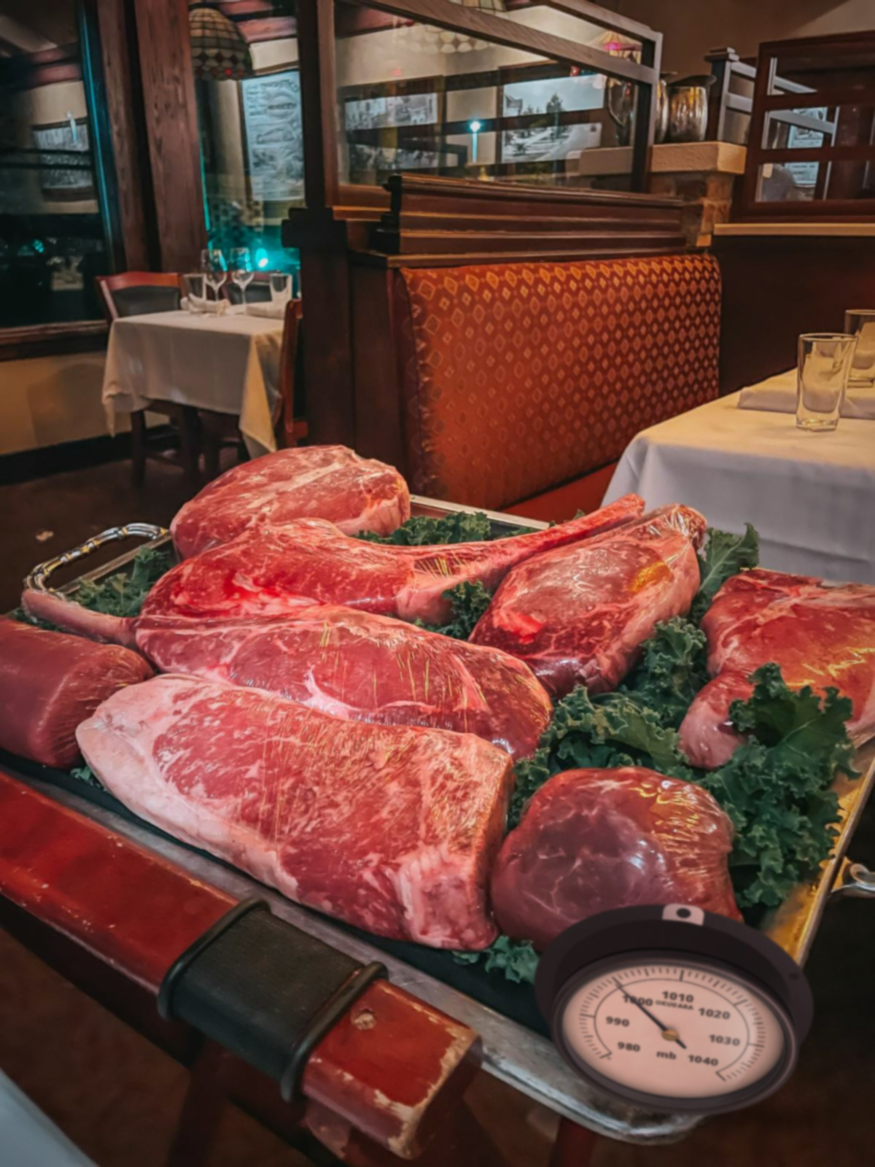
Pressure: {"value": 1000, "unit": "mbar"}
